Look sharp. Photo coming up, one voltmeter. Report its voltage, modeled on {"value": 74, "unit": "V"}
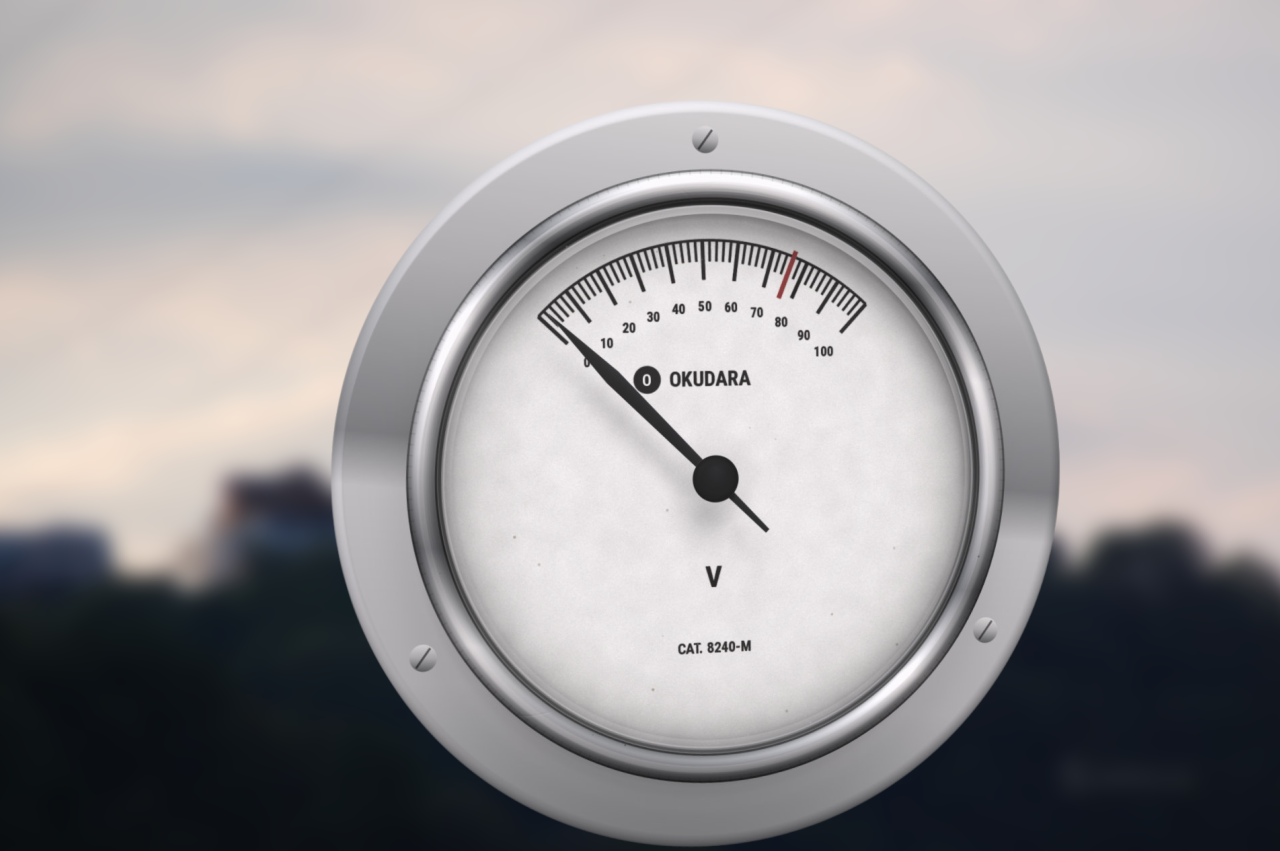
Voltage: {"value": 2, "unit": "V"}
